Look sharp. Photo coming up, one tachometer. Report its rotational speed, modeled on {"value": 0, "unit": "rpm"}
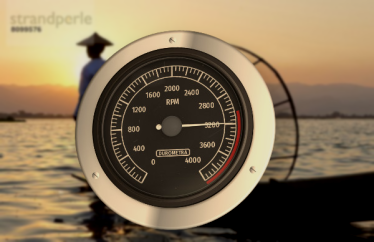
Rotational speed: {"value": 3200, "unit": "rpm"}
